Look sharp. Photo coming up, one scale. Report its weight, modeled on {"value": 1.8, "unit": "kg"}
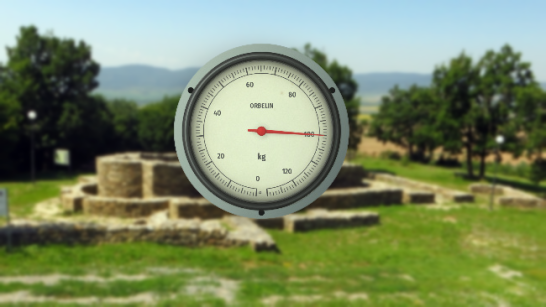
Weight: {"value": 100, "unit": "kg"}
